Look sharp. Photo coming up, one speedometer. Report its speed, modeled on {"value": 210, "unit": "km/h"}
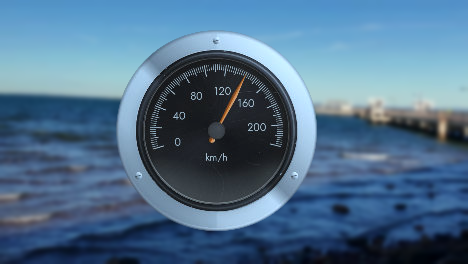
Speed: {"value": 140, "unit": "km/h"}
